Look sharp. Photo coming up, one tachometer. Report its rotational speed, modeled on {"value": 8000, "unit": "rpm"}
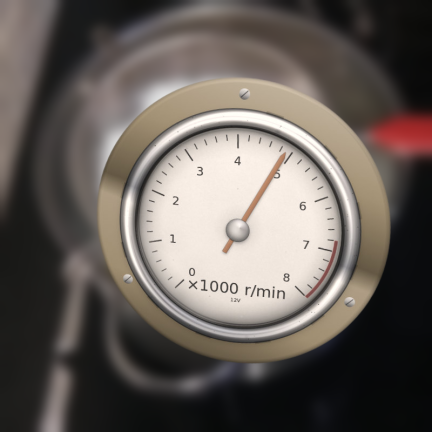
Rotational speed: {"value": 4900, "unit": "rpm"}
